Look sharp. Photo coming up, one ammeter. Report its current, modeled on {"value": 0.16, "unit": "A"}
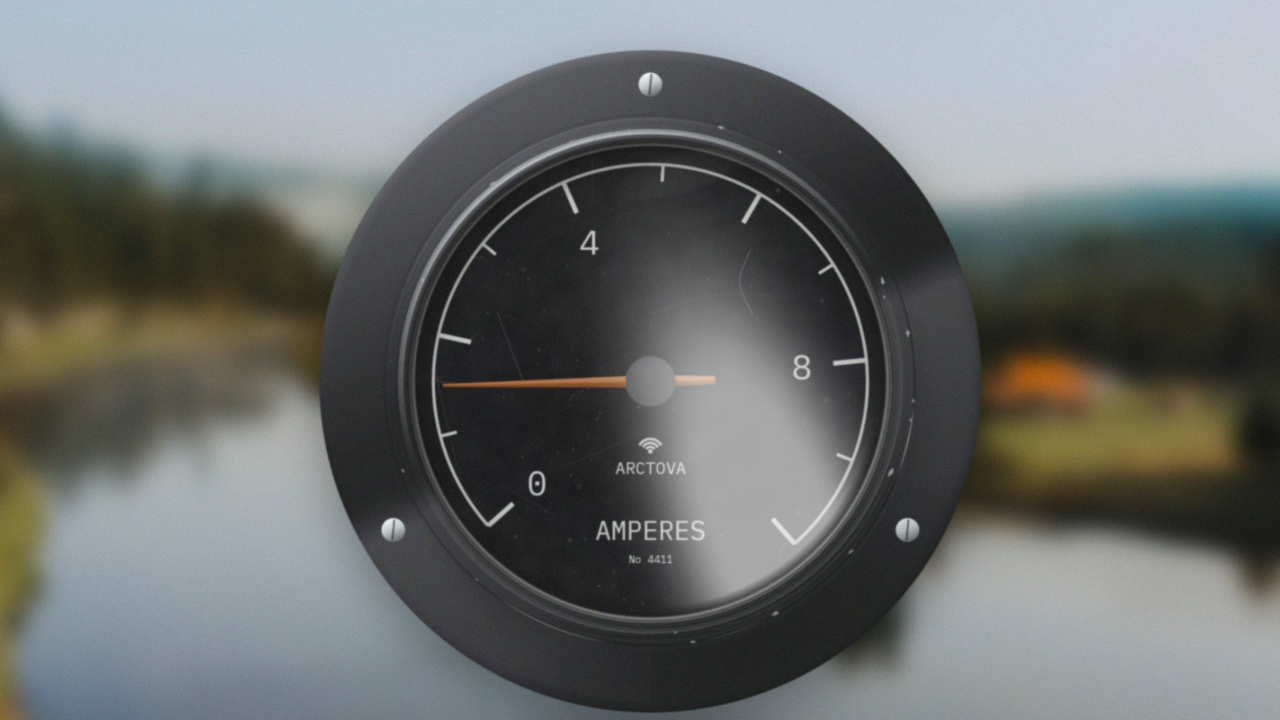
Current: {"value": 1.5, "unit": "A"}
